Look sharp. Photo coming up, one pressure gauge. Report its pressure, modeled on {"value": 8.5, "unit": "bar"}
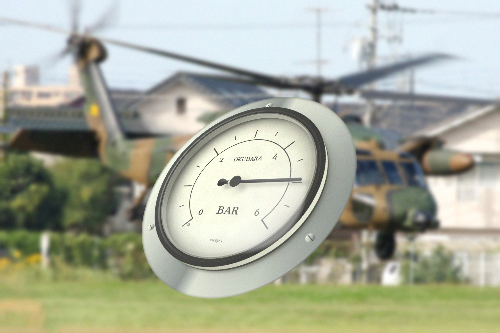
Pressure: {"value": 5, "unit": "bar"}
